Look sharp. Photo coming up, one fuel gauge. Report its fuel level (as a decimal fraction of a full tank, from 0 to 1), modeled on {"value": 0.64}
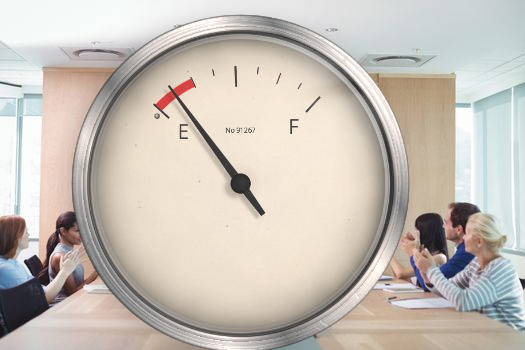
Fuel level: {"value": 0.125}
